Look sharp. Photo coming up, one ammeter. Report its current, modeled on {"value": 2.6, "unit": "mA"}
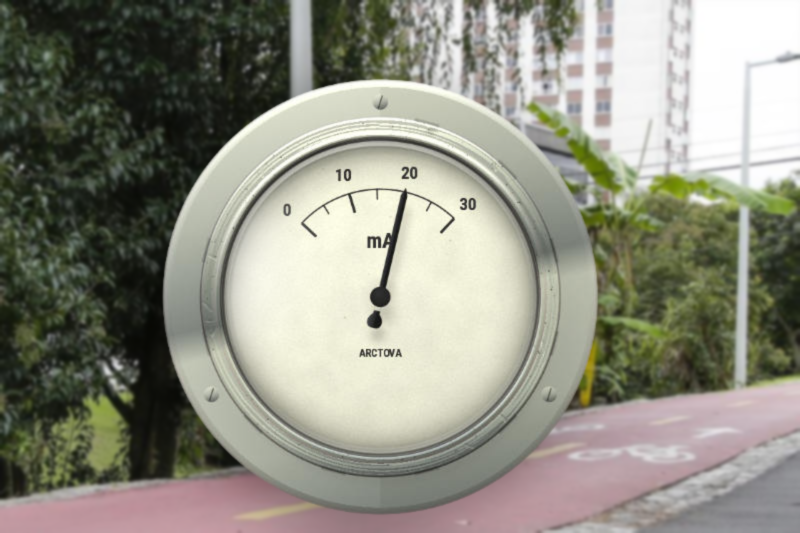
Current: {"value": 20, "unit": "mA"}
